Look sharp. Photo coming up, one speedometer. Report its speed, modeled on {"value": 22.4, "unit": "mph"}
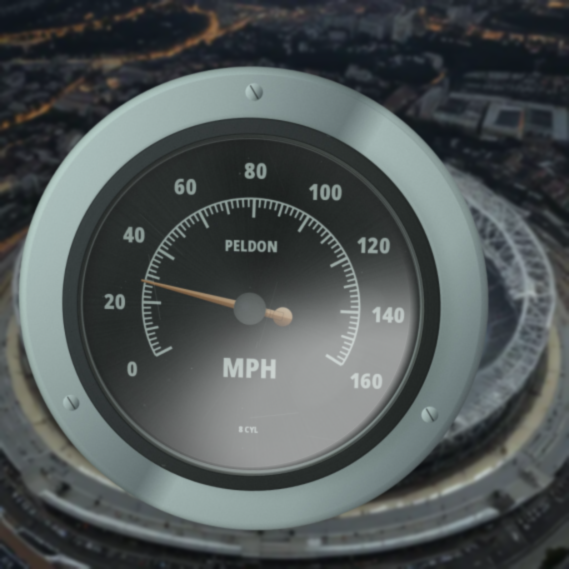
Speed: {"value": 28, "unit": "mph"}
